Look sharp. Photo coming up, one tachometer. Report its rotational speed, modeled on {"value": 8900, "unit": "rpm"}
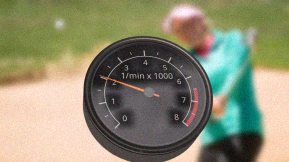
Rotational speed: {"value": 2000, "unit": "rpm"}
